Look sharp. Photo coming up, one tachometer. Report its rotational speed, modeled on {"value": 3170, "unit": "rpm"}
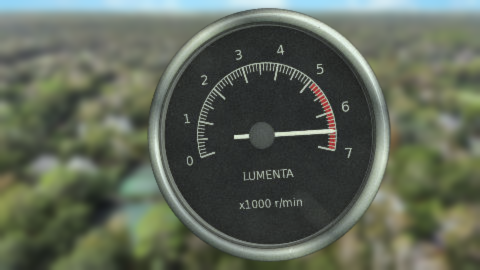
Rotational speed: {"value": 6500, "unit": "rpm"}
